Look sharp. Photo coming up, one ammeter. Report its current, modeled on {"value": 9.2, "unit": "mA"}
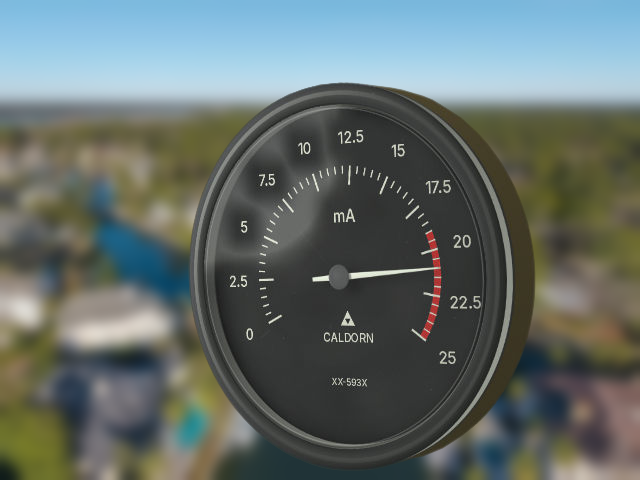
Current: {"value": 21, "unit": "mA"}
